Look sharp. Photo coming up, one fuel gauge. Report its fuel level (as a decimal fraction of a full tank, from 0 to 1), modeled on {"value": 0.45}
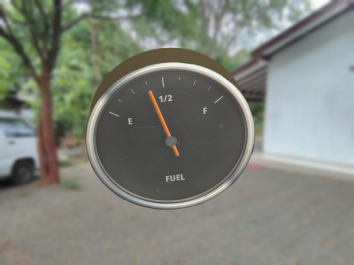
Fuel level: {"value": 0.375}
